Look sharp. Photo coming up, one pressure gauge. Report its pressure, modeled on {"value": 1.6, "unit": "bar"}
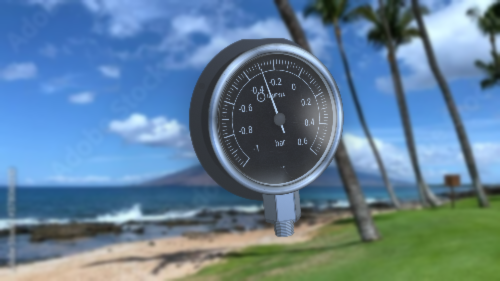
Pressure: {"value": -0.3, "unit": "bar"}
